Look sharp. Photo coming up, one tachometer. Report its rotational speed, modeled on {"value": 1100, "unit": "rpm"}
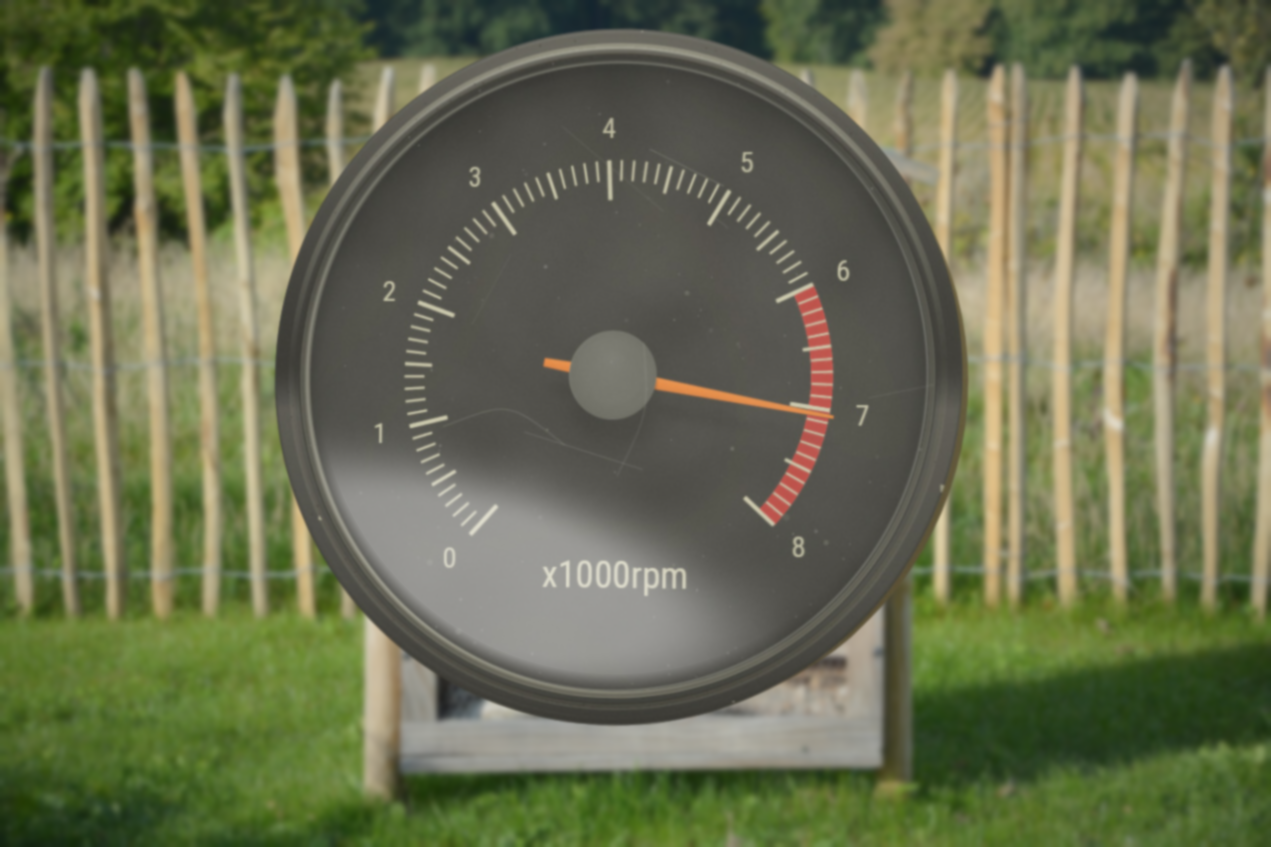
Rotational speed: {"value": 7050, "unit": "rpm"}
